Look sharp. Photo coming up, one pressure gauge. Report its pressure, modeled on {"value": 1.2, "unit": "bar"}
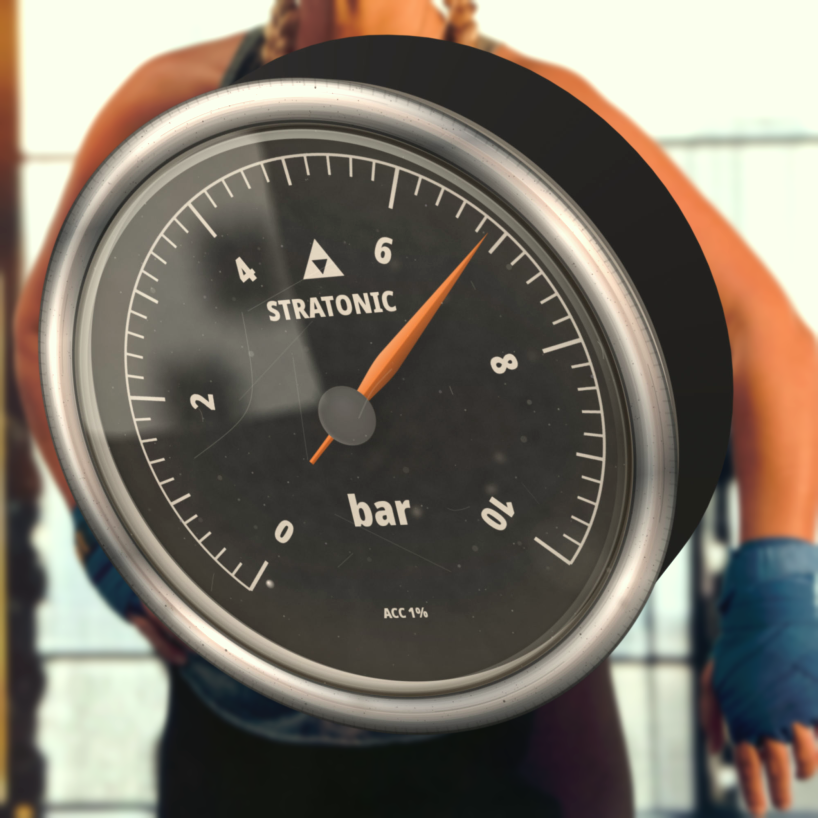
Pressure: {"value": 6.9, "unit": "bar"}
